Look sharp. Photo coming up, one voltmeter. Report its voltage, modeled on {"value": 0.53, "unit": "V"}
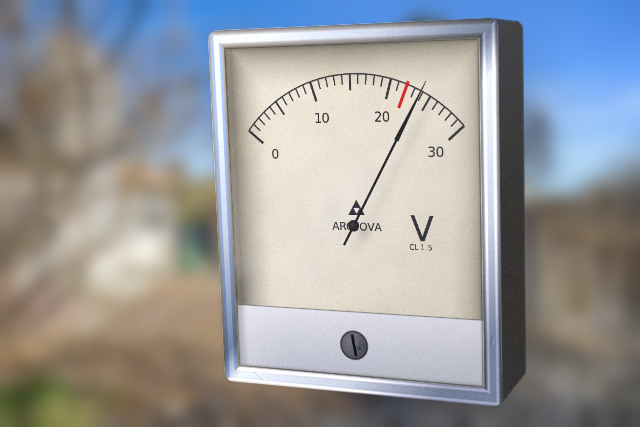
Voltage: {"value": 24, "unit": "V"}
